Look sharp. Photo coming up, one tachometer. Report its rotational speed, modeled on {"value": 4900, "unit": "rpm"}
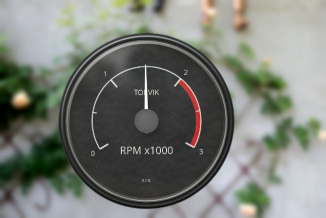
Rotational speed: {"value": 1500, "unit": "rpm"}
